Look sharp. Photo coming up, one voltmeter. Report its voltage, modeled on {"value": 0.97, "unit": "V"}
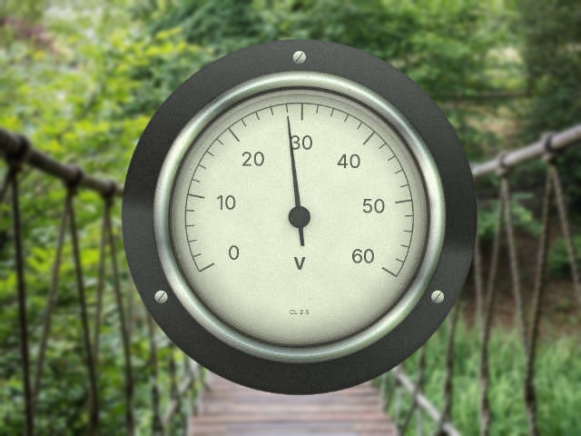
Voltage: {"value": 28, "unit": "V"}
